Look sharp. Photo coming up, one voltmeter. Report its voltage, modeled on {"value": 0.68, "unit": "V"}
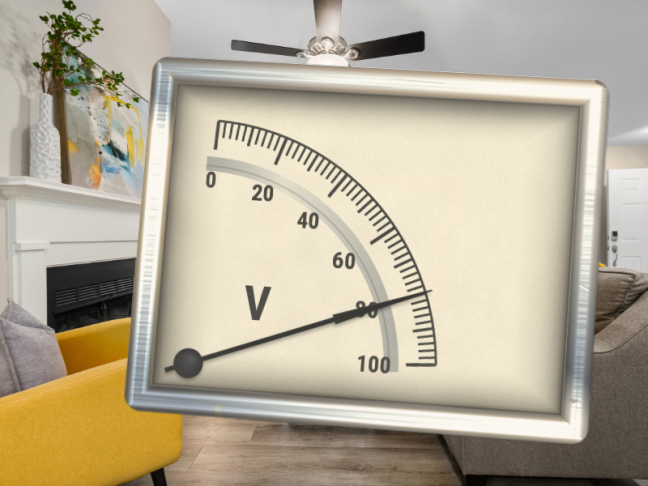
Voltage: {"value": 80, "unit": "V"}
